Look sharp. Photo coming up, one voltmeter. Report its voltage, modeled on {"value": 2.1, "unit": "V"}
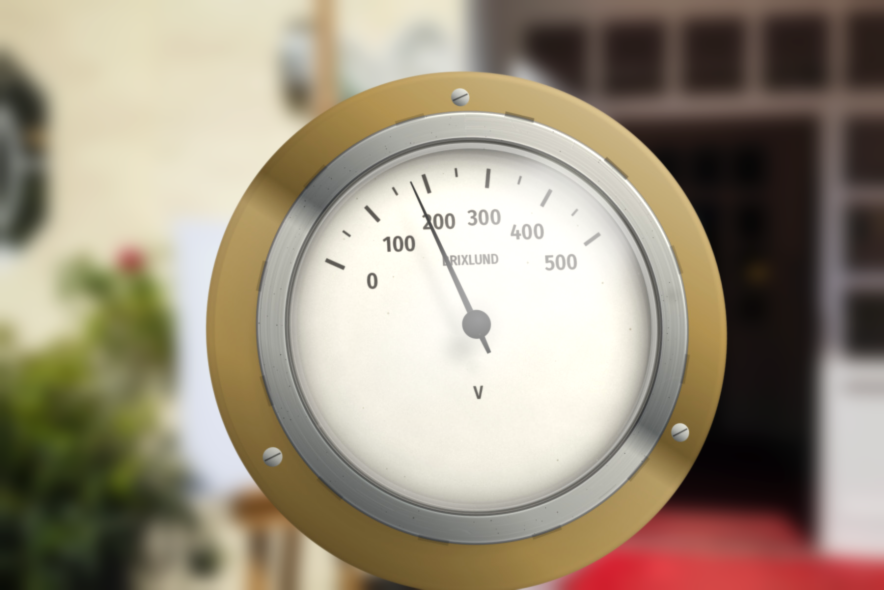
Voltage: {"value": 175, "unit": "V"}
